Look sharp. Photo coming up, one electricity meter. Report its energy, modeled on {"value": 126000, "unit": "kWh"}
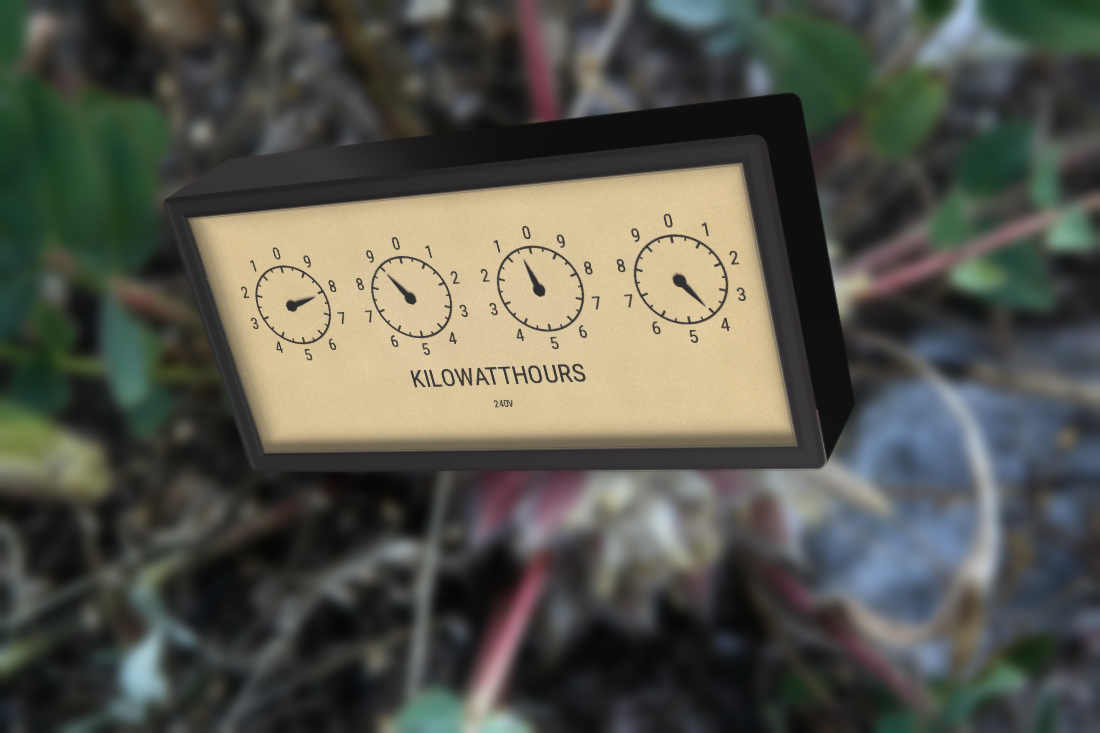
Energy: {"value": 7904, "unit": "kWh"}
